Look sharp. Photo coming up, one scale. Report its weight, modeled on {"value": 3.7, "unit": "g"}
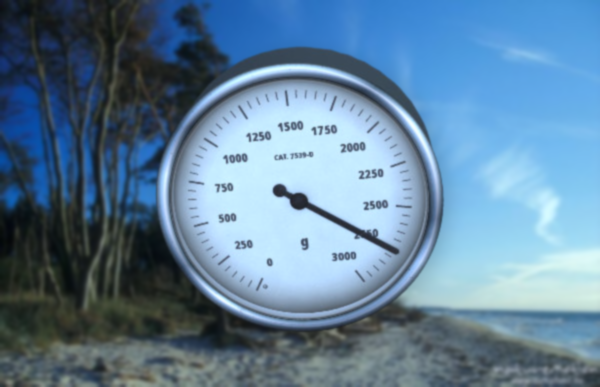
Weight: {"value": 2750, "unit": "g"}
